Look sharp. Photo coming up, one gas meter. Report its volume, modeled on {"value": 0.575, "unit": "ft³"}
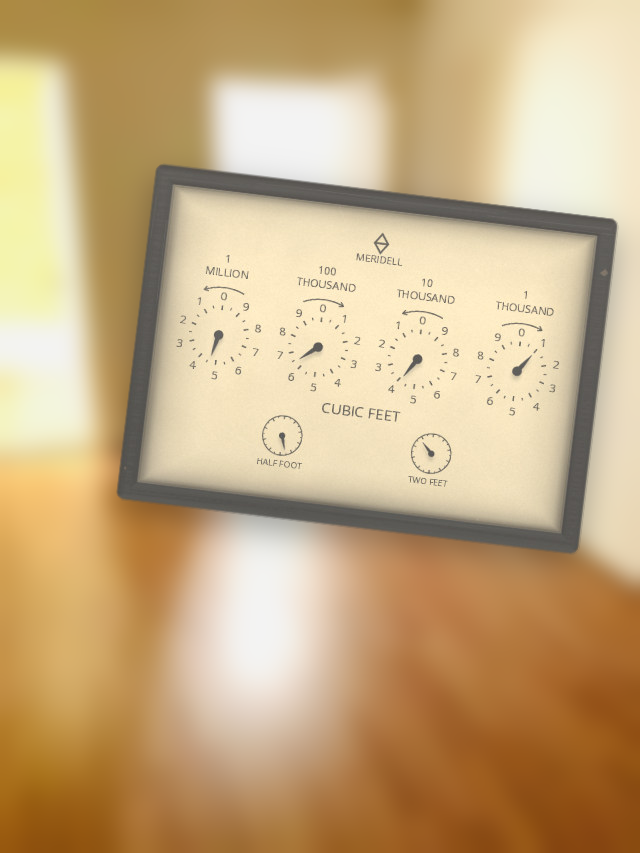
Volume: {"value": 464100, "unit": "ft³"}
